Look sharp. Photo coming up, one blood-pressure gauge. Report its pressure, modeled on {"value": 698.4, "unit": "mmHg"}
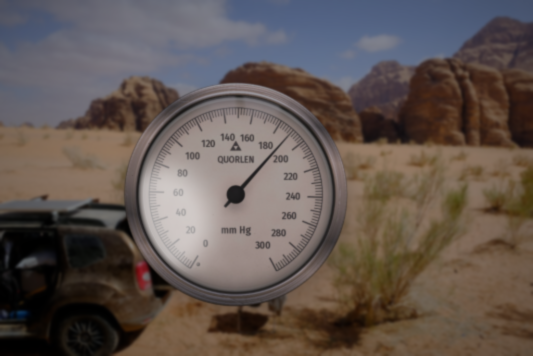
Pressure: {"value": 190, "unit": "mmHg"}
